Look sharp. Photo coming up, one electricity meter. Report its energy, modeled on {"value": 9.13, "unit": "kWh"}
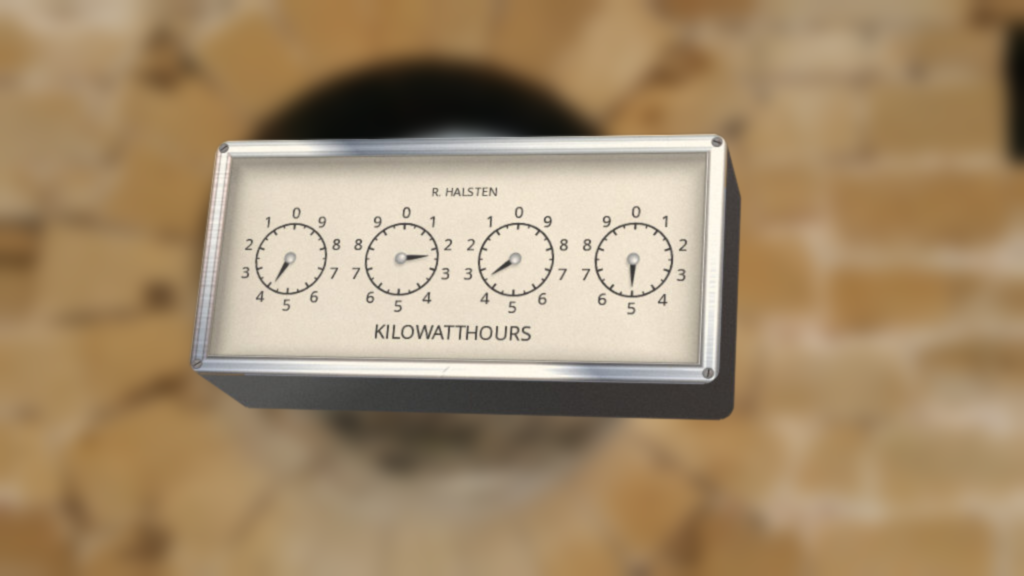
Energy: {"value": 4235, "unit": "kWh"}
